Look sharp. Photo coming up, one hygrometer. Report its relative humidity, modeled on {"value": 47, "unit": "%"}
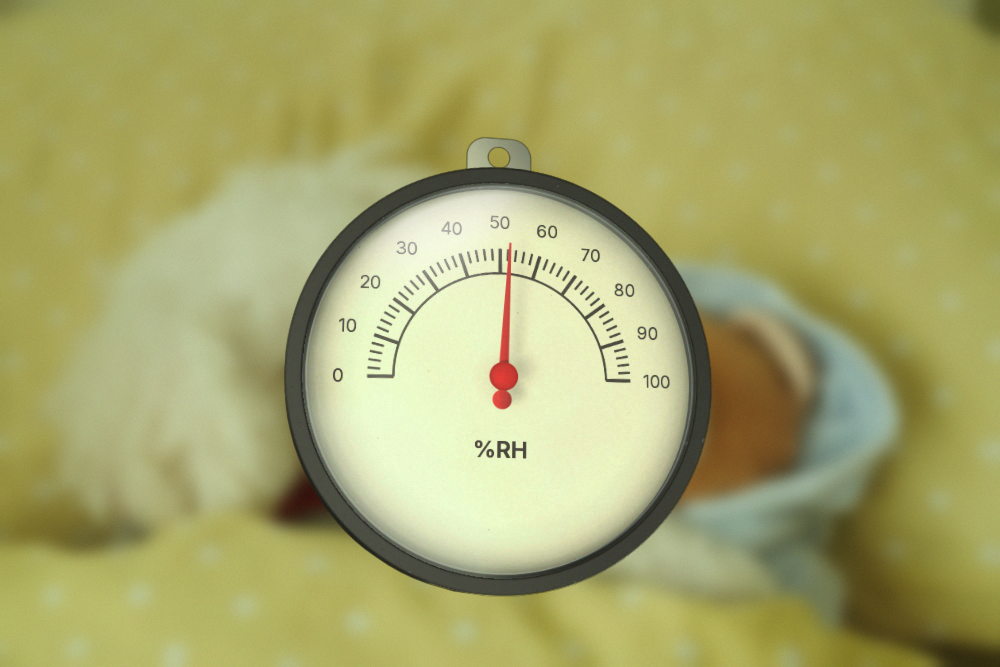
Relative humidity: {"value": 52, "unit": "%"}
